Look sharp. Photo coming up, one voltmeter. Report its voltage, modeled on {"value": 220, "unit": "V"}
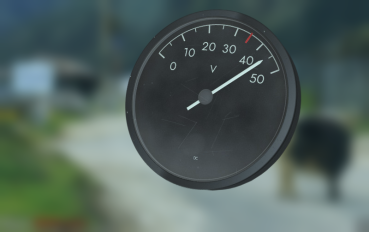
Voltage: {"value": 45, "unit": "V"}
